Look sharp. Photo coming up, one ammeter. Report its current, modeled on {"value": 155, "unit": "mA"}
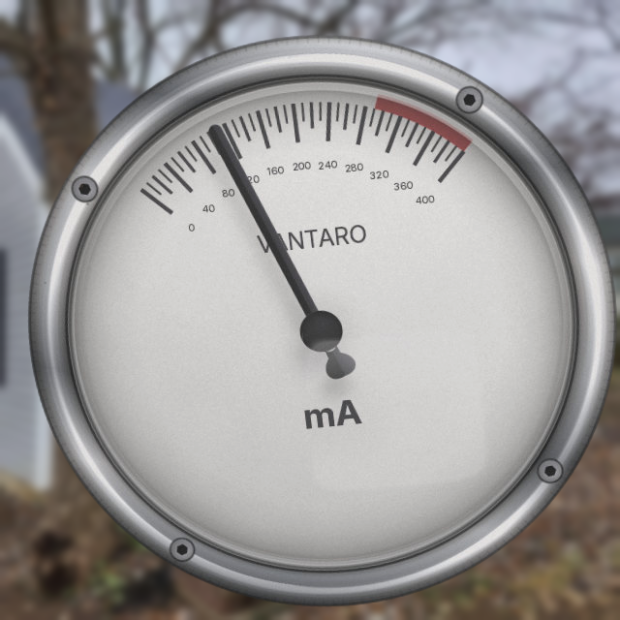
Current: {"value": 110, "unit": "mA"}
